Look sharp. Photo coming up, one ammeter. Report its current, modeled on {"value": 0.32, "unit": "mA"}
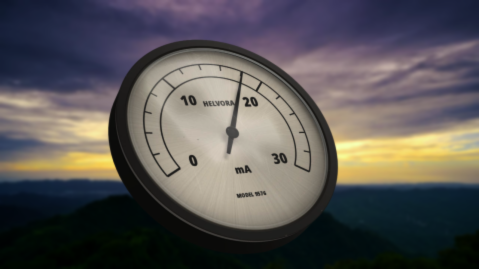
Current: {"value": 18, "unit": "mA"}
